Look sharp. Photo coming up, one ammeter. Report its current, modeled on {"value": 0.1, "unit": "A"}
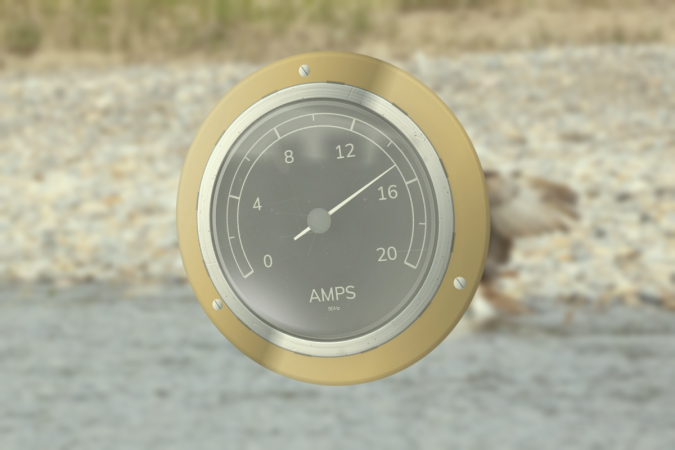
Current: {"value": 15, "unit": "A"}
